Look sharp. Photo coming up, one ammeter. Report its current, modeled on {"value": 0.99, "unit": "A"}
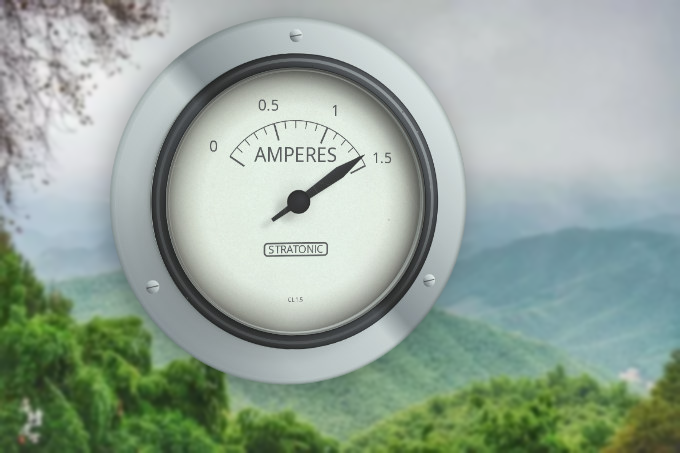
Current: {"value": 1.4, "unit": "A"}
